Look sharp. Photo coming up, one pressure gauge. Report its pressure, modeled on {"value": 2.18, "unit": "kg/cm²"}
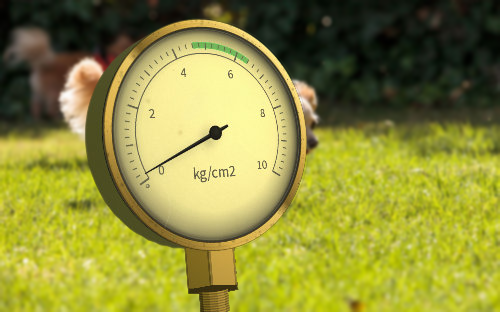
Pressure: {"value": 0.2, "unit": "kg/cm²"}
